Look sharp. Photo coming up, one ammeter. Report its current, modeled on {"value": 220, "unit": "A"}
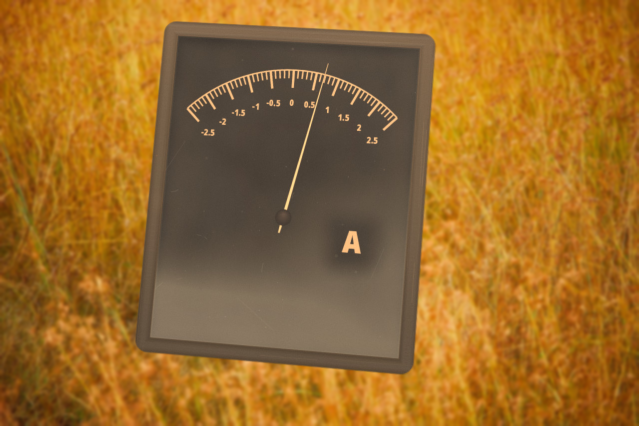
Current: {"value": 0.7, "unit": "A"}
